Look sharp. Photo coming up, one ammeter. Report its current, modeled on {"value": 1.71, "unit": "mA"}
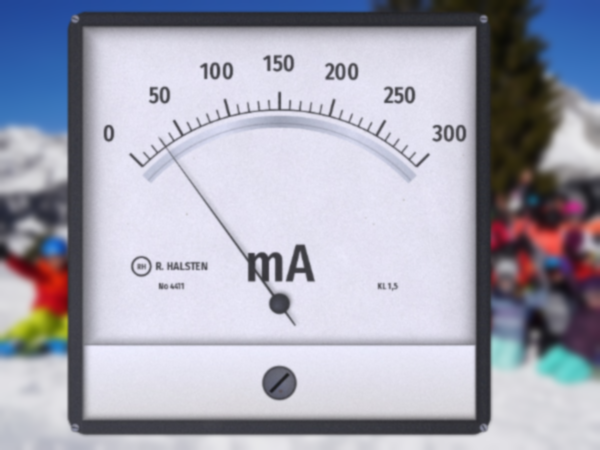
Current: {"value": 30, "unit": "mA"}
